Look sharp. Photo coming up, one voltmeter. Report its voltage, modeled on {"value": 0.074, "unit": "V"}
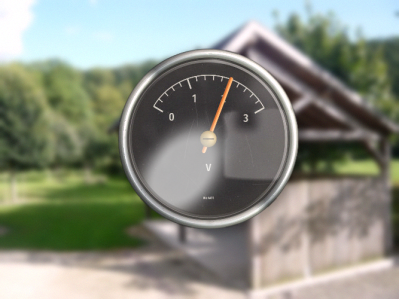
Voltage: {"value": 2, "unit": "V"}
